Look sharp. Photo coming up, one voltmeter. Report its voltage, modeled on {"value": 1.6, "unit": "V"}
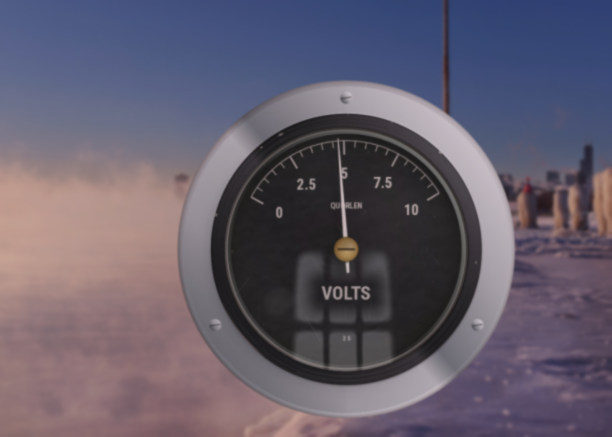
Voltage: {"value": 4.75, "unit": "V"}
